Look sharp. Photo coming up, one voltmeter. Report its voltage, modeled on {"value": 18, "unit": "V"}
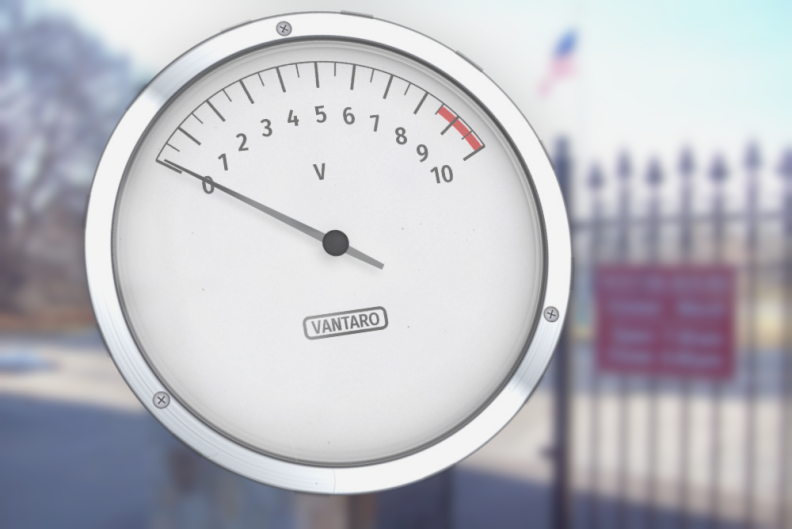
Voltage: {"value": 0, "unit": "V"}
